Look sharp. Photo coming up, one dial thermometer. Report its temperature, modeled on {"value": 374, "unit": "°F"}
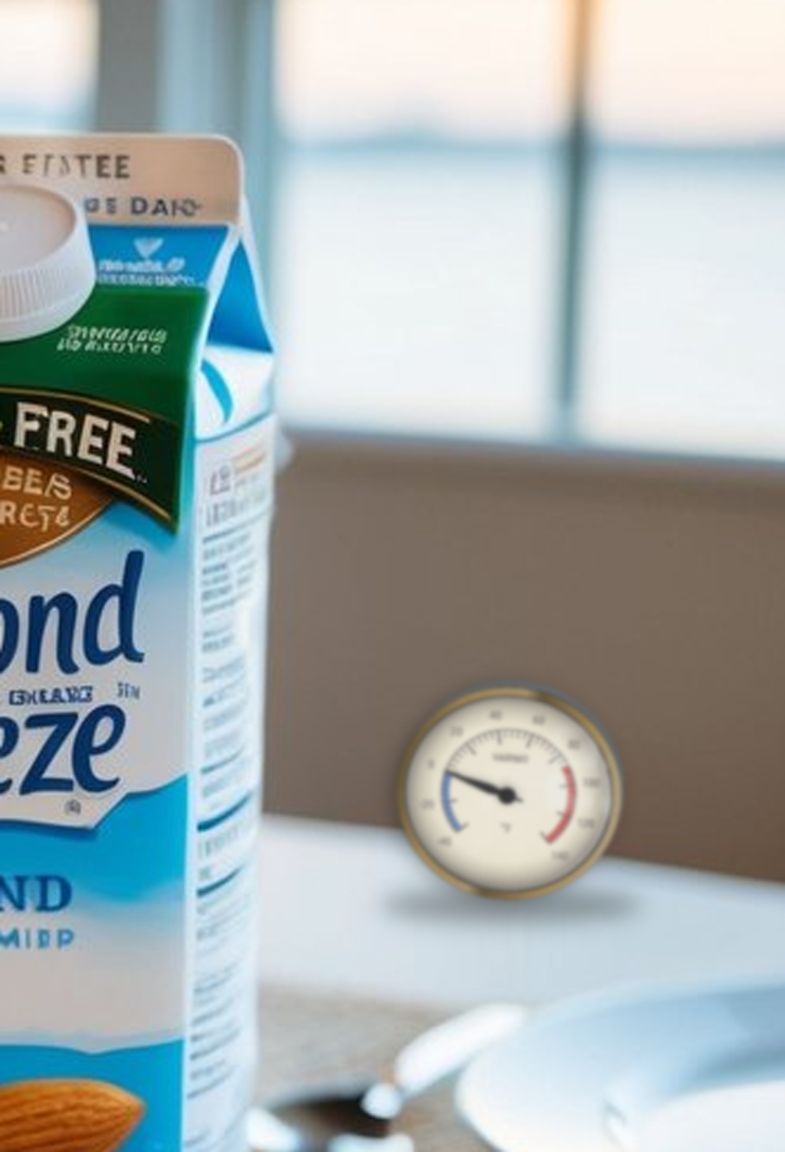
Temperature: {"value": 0, "unit": "°F"}
